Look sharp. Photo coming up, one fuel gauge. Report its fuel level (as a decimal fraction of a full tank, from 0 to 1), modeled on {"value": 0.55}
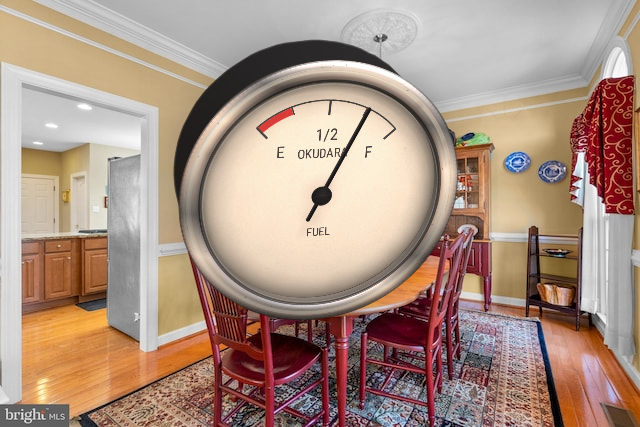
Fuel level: {"value": 0.75}
